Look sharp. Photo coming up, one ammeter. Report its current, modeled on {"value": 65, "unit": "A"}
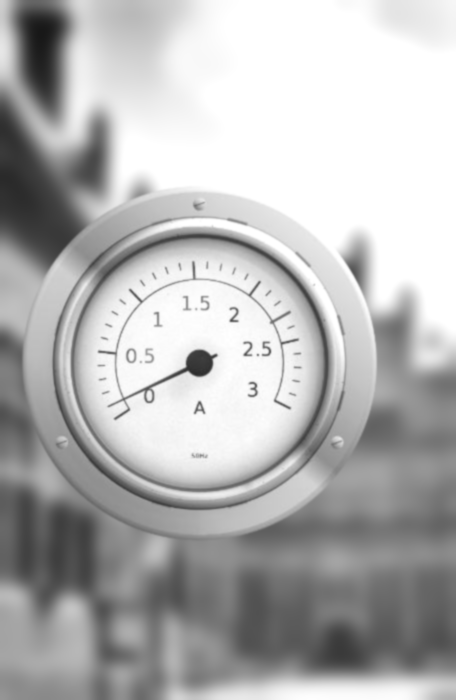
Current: {"value": 0.1, "unit": "A"}
